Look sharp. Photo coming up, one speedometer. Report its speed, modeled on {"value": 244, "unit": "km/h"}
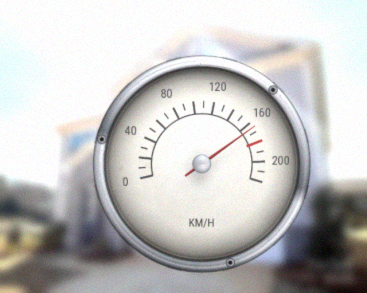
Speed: {"value": 165, "unit": "km/h"}
